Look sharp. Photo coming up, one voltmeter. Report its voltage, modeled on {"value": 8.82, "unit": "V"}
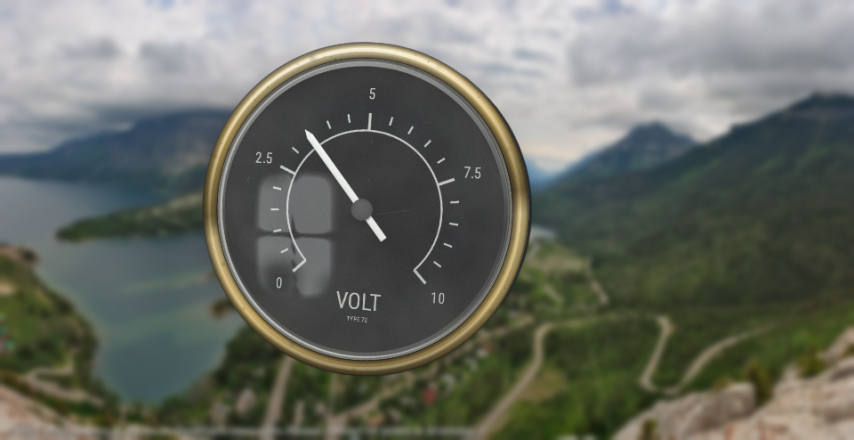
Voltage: {"value": 3.5, "unit": "V"}
